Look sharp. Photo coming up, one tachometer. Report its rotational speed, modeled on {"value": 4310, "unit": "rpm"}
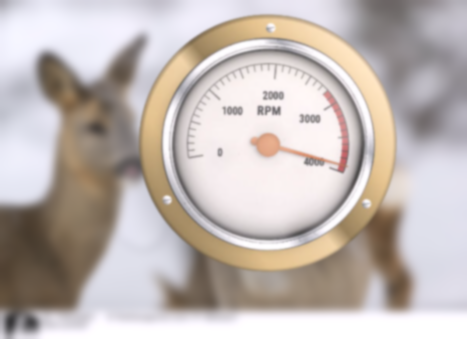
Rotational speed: {"value": 3900, "unit": "rpm"}
